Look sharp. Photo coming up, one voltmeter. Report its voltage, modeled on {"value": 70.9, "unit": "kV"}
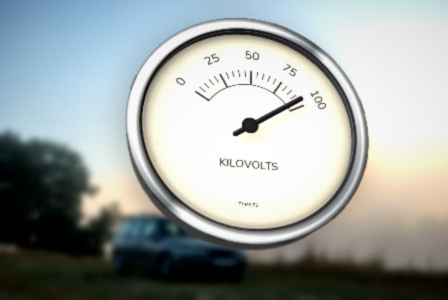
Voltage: {"value": 95, "unit": "kV"}
